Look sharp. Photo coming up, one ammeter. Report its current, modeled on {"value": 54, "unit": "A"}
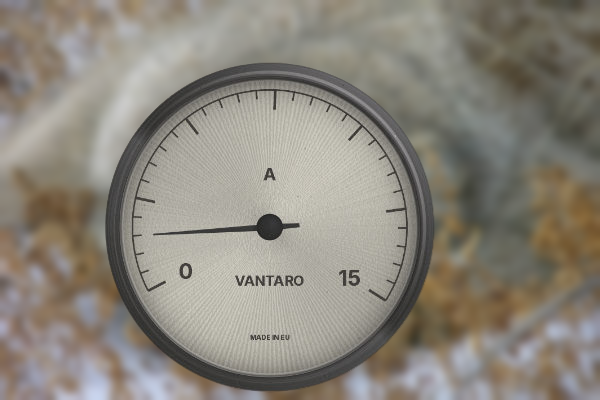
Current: {"value": 1.5, "unit": "A"}
